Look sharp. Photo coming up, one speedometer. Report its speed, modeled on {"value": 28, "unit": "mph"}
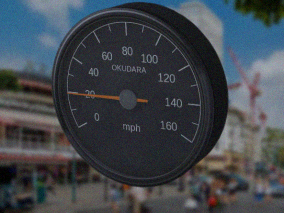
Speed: {"value": 20, "unit": "mph"}
